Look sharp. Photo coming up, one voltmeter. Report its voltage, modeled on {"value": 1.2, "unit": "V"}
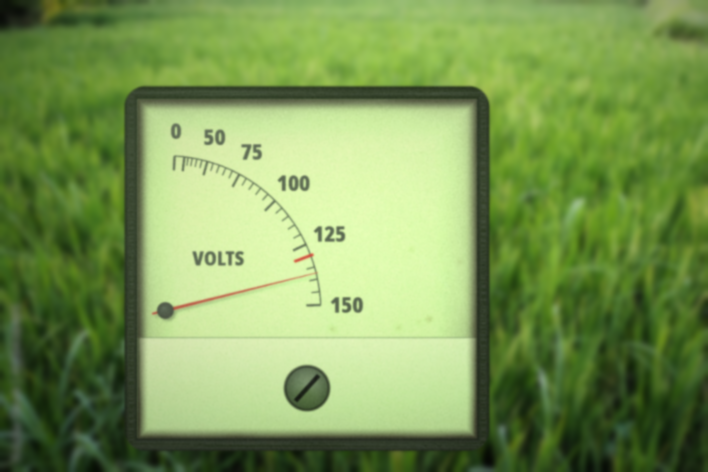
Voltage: {"value": 137.5, "unit": "V"}
